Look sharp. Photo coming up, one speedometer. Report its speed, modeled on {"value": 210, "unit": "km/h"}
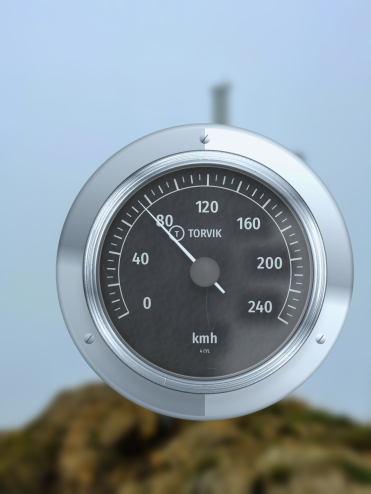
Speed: {"value": 75, "unit": "km/h"}
